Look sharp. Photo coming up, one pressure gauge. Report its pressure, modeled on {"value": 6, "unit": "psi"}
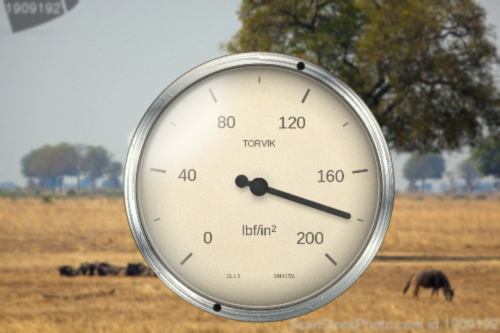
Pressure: {"value": 180, "unit": "psi"}
